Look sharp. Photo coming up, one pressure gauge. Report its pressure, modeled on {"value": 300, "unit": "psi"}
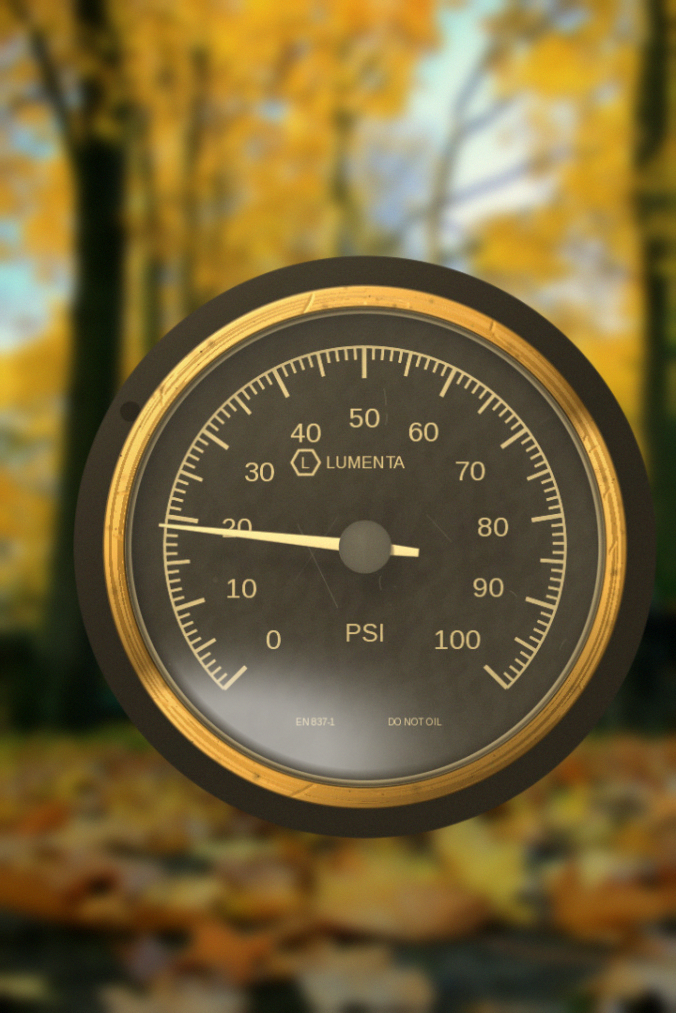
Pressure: {"value": 19, "unit": "psi"}
